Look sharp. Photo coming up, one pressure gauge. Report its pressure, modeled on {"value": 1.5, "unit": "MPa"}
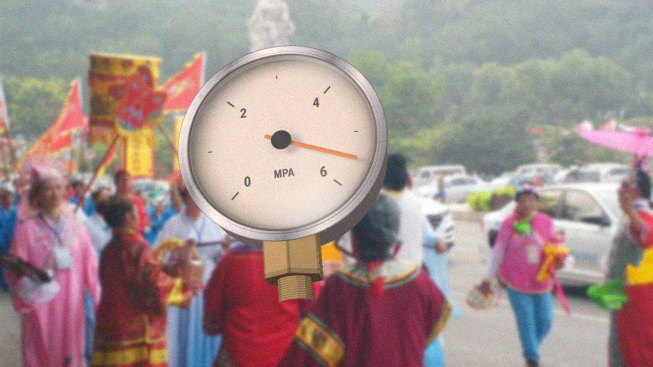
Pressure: {"value": 5.5, "unit": "MPa"}
